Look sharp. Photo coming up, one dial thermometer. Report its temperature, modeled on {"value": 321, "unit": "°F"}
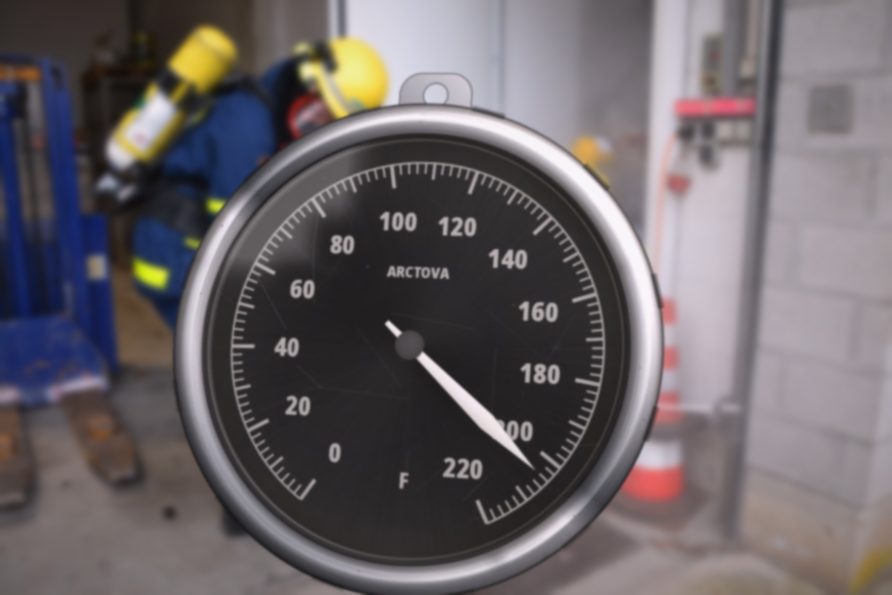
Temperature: {"value": 204, "unit": "°F"}
